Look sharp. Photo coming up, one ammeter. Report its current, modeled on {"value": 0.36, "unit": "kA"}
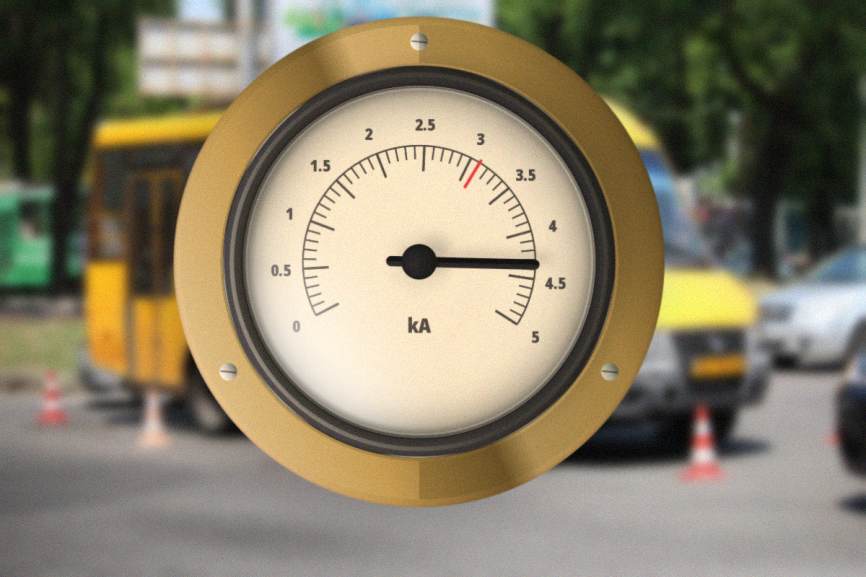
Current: {"value": 4.35, "unit": "kA"}
